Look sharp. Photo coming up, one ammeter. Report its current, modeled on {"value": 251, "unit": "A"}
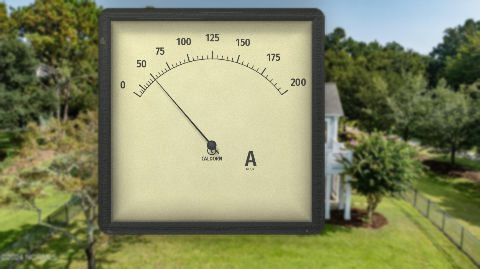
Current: {"value": 50, "unit": "A"}
